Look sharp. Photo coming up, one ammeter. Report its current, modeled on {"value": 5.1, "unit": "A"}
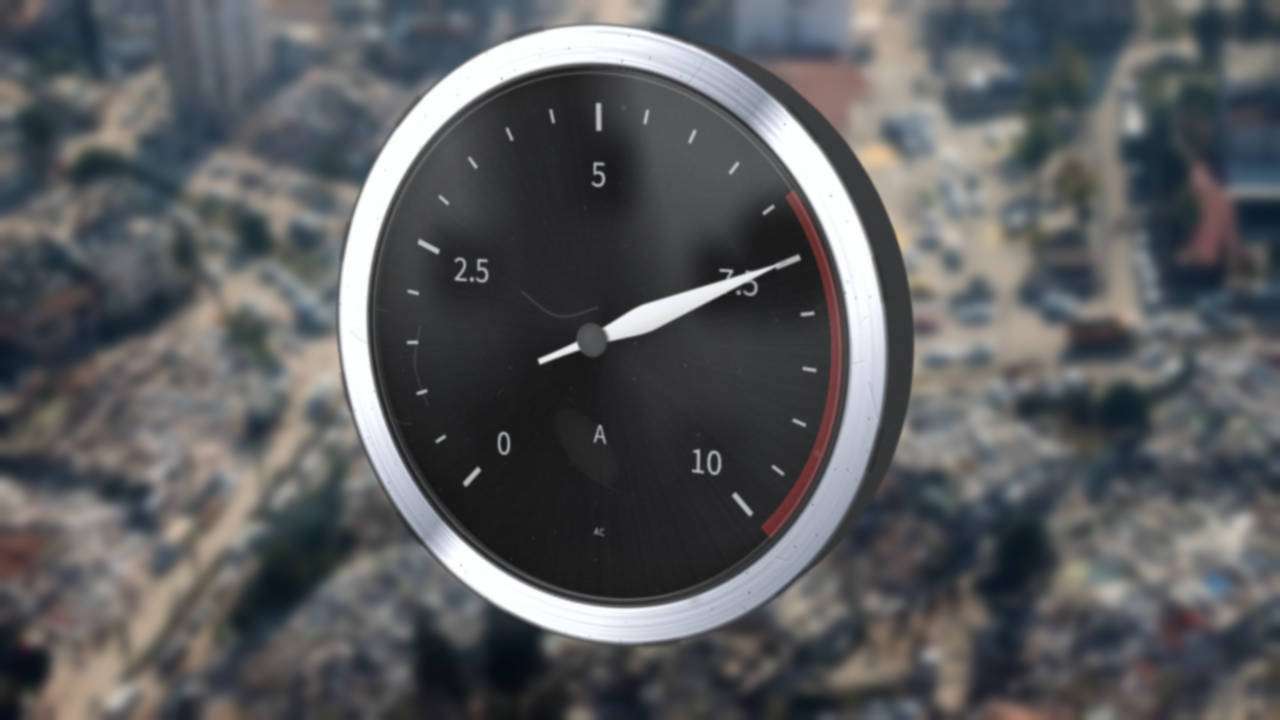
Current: {"value": 7.5, "unit": "A"}
